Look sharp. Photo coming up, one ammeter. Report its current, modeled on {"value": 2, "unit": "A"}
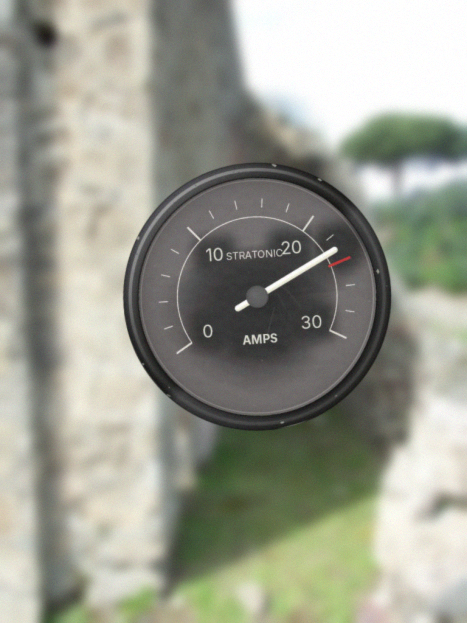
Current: {"value": 23, "unit": "A"}
